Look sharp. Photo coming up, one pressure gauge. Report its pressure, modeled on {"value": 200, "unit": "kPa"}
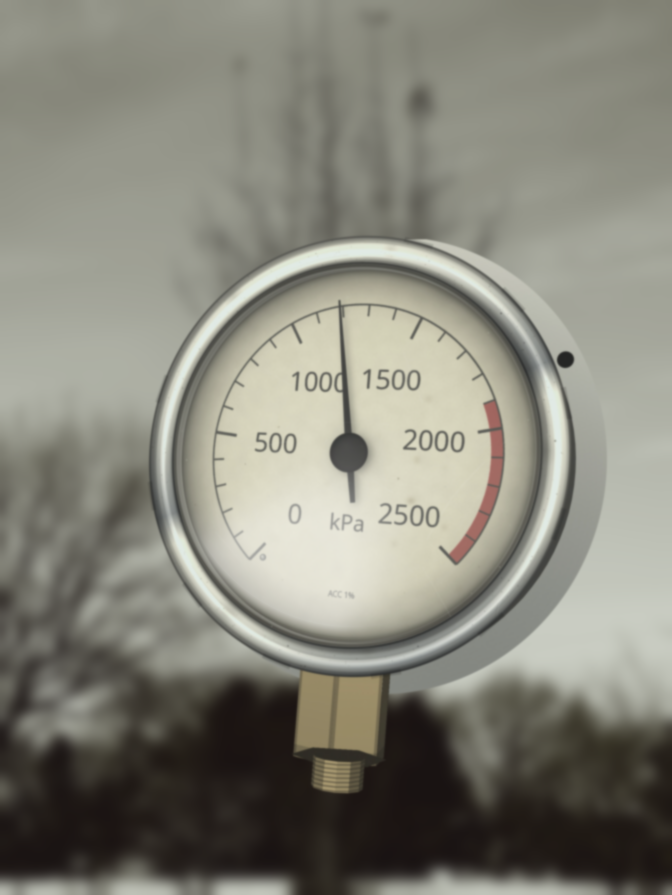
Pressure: {"value": 1200, "unit": "kPa"}
